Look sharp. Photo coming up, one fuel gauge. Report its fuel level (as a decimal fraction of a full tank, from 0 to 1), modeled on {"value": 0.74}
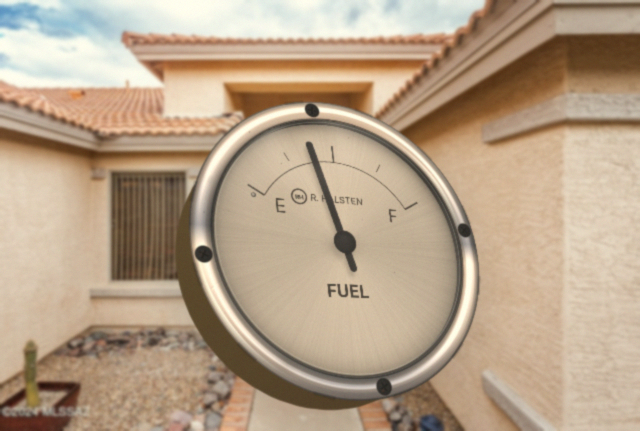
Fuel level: {"value": 0.375}
